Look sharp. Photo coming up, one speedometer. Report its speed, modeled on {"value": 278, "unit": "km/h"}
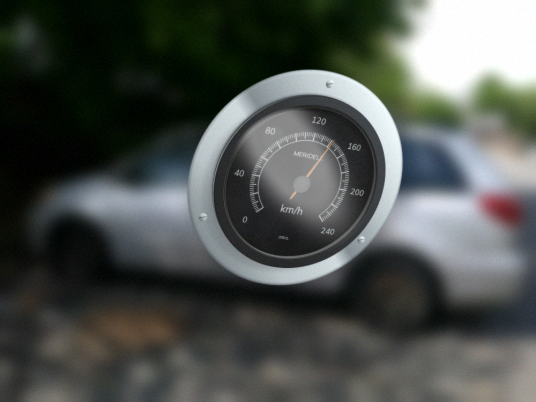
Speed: {"value": 140, "unit": "km/h"}
